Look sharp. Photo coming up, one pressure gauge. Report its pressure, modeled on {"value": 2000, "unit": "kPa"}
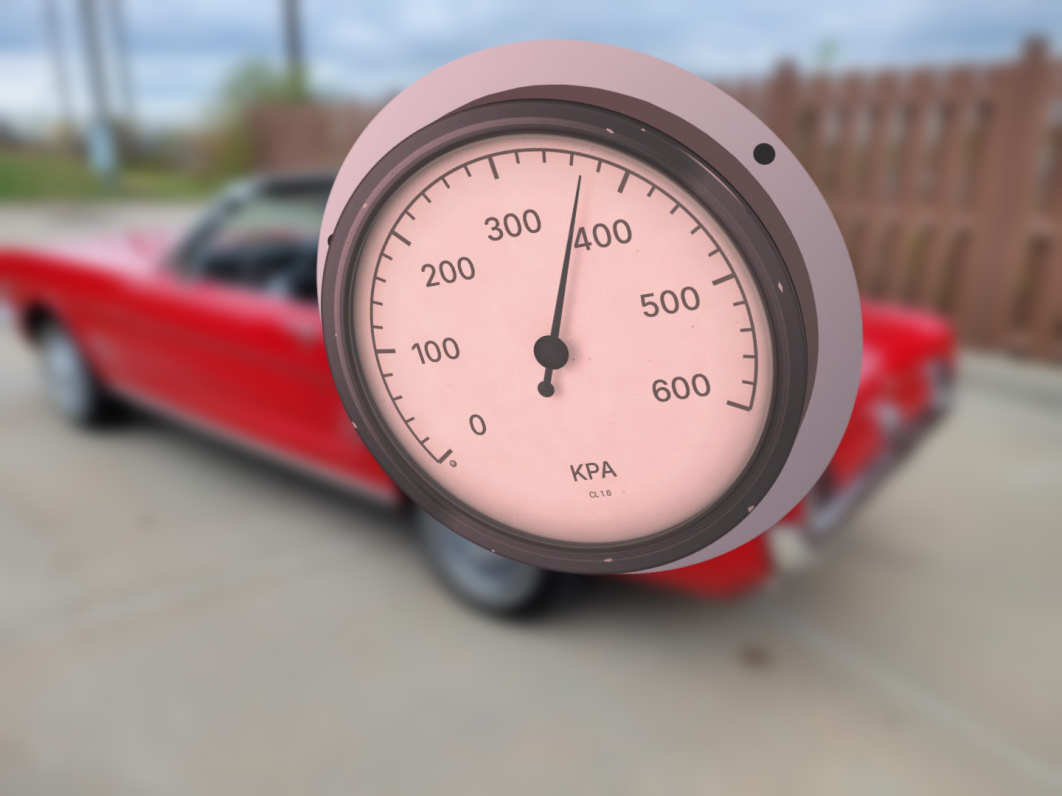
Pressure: {"value": 370, "unit": "kPa"}
